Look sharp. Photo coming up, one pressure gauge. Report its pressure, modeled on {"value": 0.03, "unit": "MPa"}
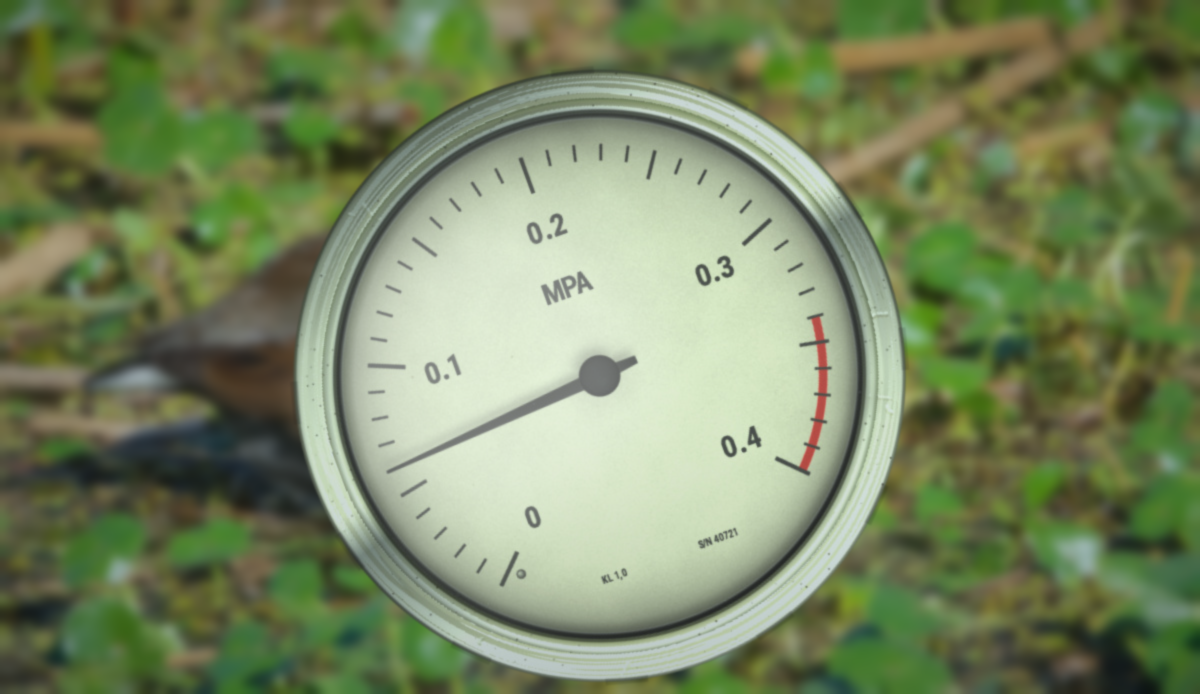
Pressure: {"value": 0.06, "unit": "MPa"}
